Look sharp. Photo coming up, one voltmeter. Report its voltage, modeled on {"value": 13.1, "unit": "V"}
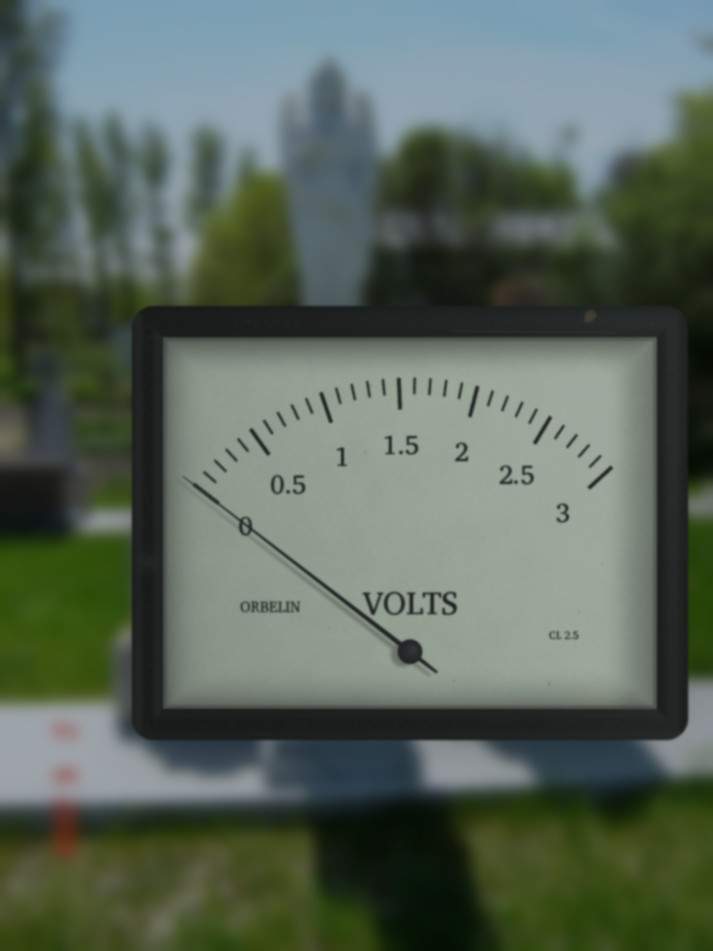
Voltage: {"value": 0, "unit": "V"}
